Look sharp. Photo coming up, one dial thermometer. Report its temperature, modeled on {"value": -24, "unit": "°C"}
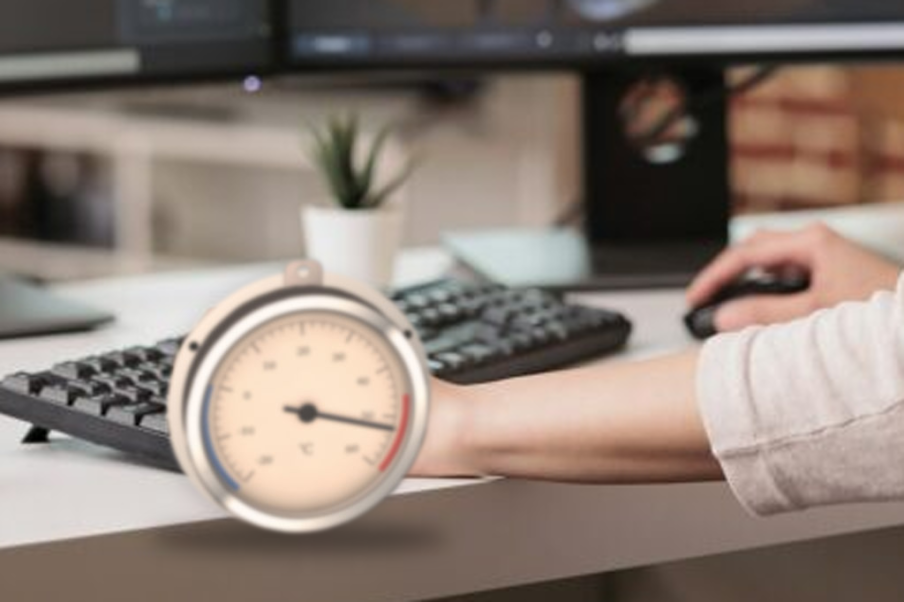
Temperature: {"value": 52, "unit": "°C"}
